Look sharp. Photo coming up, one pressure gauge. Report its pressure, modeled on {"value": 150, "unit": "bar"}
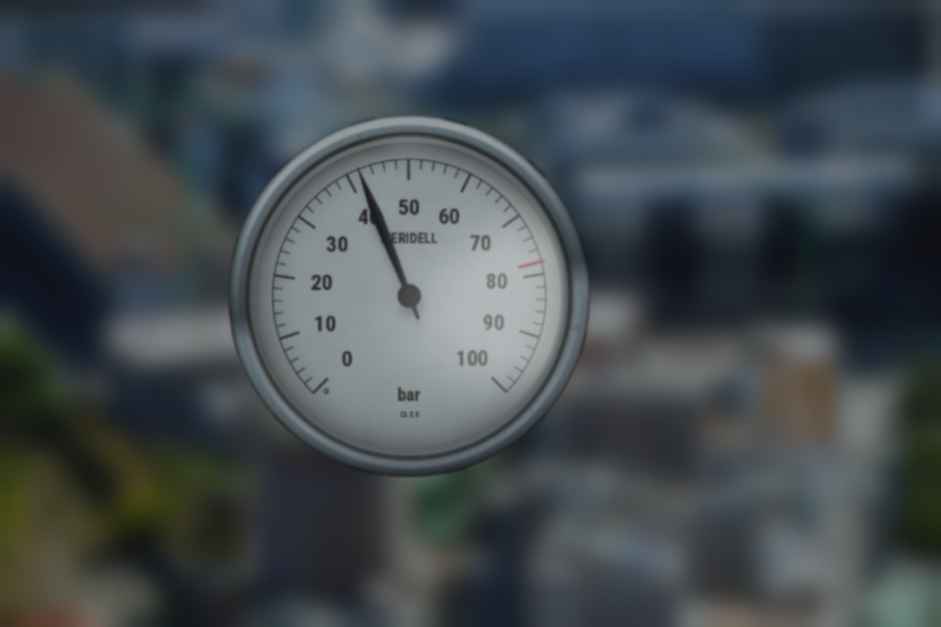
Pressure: {"value": 42, "unit": "bar"}
